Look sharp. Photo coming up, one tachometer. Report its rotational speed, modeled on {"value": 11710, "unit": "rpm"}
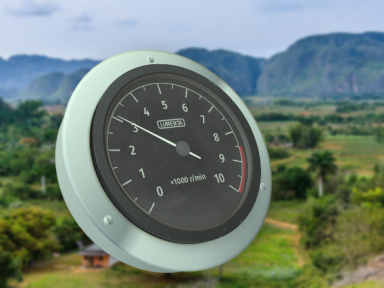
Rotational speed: {"value": 3000, "unit": "rpm"}
